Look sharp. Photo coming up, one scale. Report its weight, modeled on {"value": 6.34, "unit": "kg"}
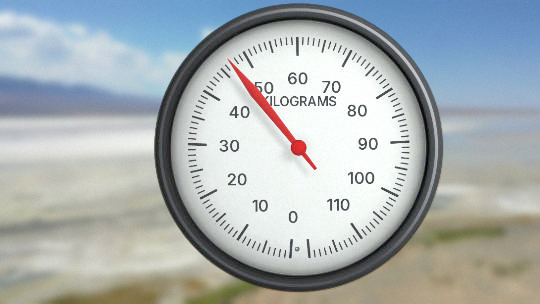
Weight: {"value": 47, "unit": "kg"}
